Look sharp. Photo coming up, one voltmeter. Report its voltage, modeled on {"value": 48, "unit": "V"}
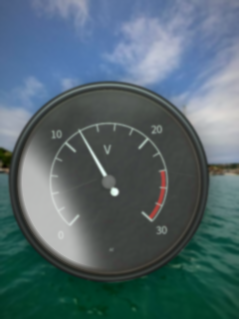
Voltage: {"value": 12, "unit": "V"}
